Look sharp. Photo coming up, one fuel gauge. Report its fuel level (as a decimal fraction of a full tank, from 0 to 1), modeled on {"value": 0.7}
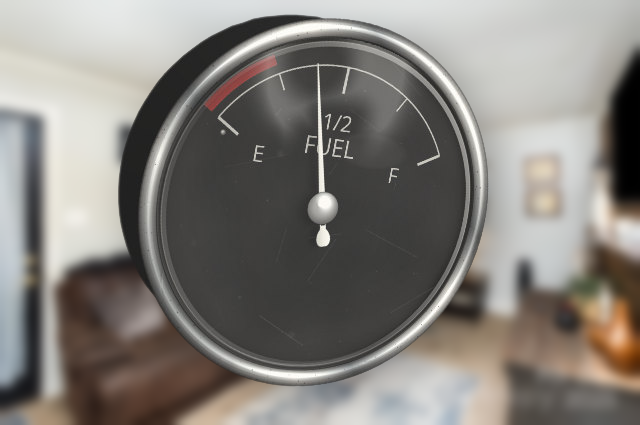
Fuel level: {"value": 0.375}
